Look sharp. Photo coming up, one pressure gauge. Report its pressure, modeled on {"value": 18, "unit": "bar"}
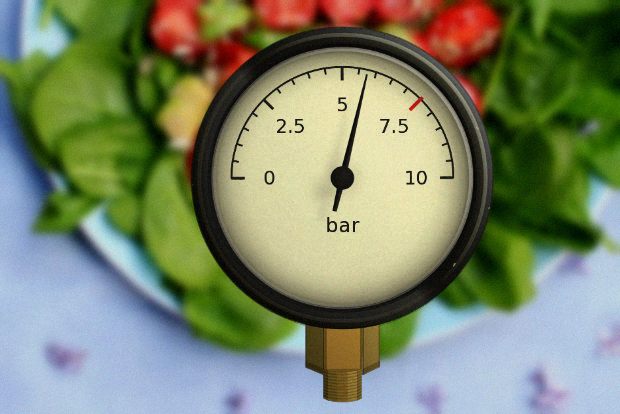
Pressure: {"value": 5.75, "unit": "bar"}
